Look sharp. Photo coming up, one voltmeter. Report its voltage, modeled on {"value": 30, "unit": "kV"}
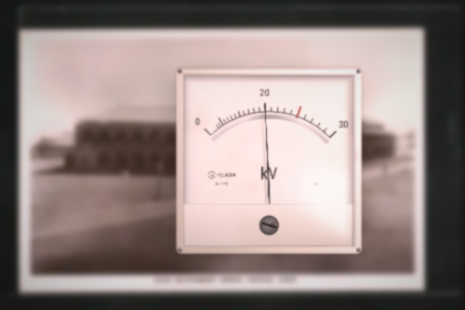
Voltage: {"value": 20, "unit": "kV"}
